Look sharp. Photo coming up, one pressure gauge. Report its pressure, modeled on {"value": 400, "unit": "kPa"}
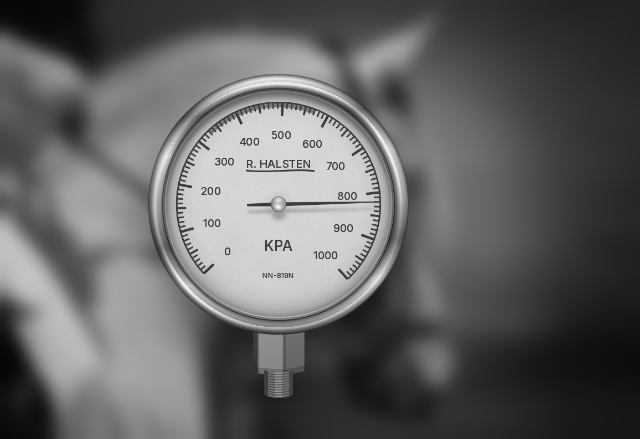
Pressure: {"value": 820, "unit": "kPa"}
